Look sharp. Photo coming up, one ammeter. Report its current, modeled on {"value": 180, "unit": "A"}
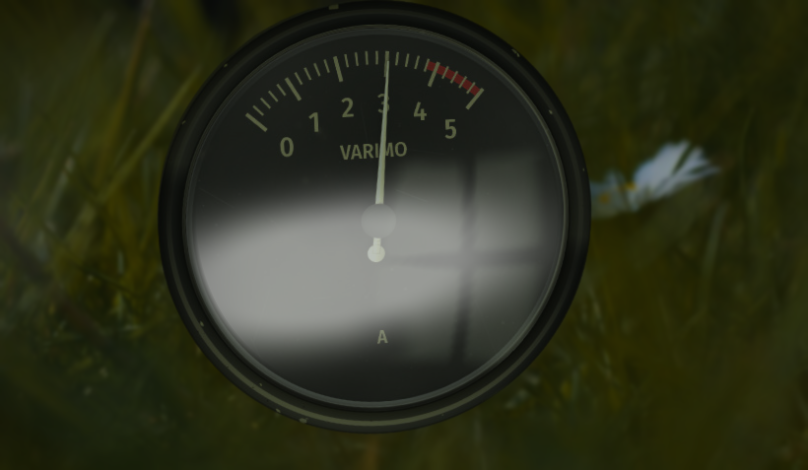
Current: {"value": 3, "unit": "A"}
